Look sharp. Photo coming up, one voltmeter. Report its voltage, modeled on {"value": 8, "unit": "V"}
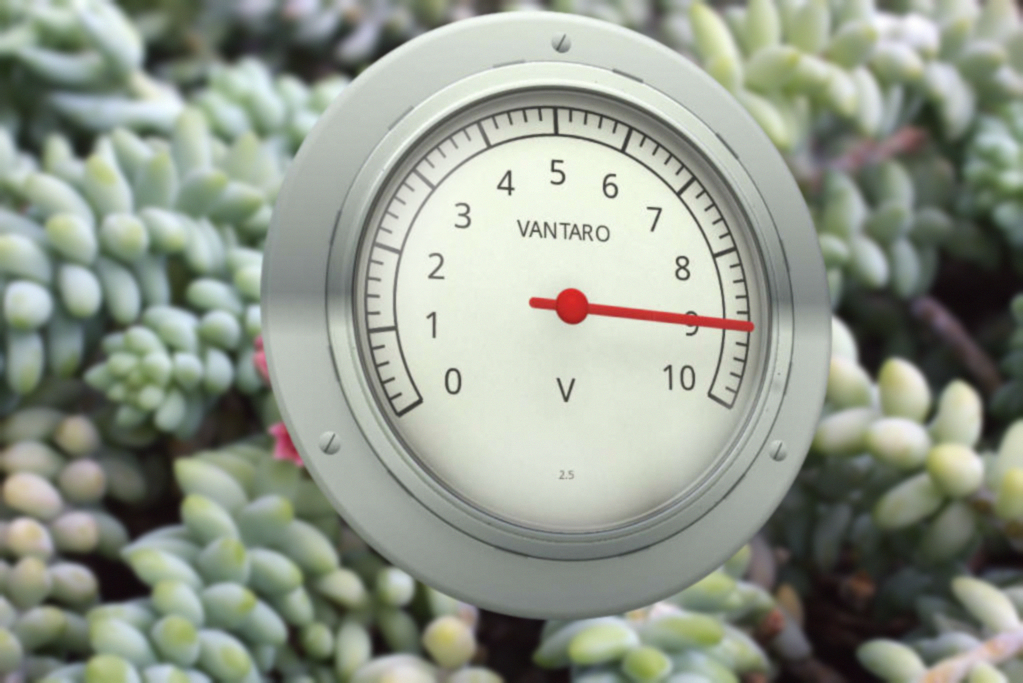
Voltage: {"value": 9, "unit": "V"}
